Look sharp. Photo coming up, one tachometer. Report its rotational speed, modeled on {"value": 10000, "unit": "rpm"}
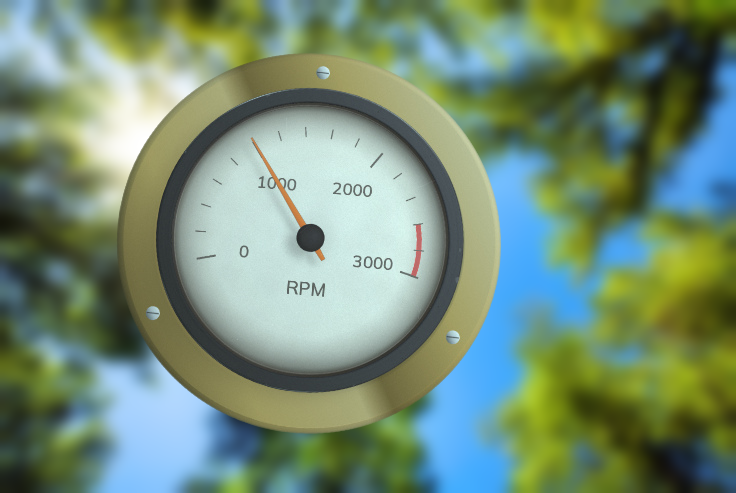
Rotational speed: {"value": 1000, "unit": "rpm"}
